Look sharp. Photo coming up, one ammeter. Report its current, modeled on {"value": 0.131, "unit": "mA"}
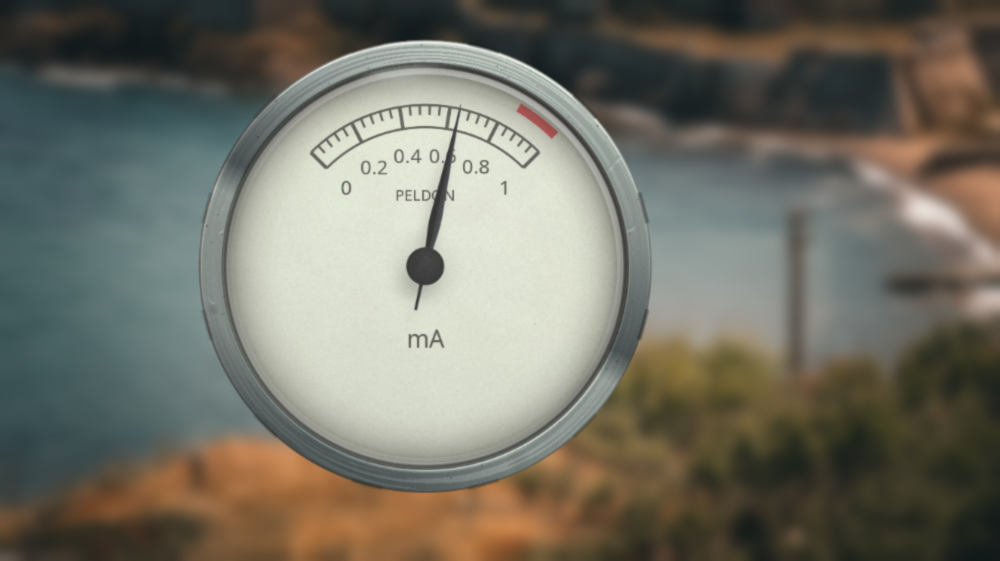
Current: {"value": 0.64, "unit": "mA"}
